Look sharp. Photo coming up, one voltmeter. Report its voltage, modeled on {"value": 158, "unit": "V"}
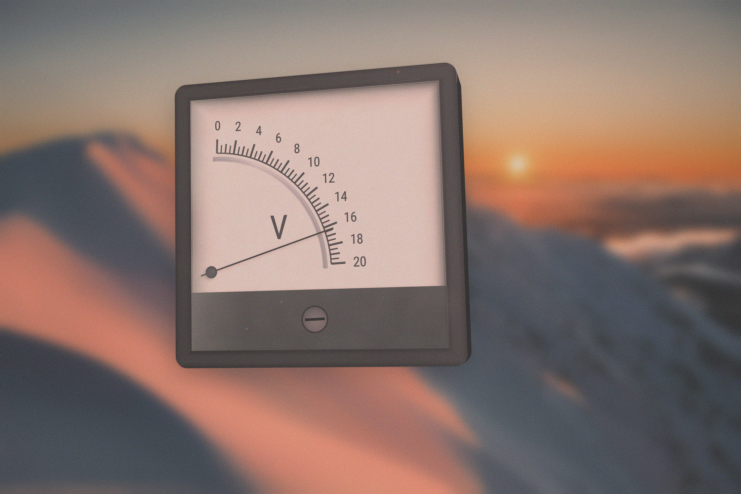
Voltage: {"value": 16.5, "unit": "V"}
